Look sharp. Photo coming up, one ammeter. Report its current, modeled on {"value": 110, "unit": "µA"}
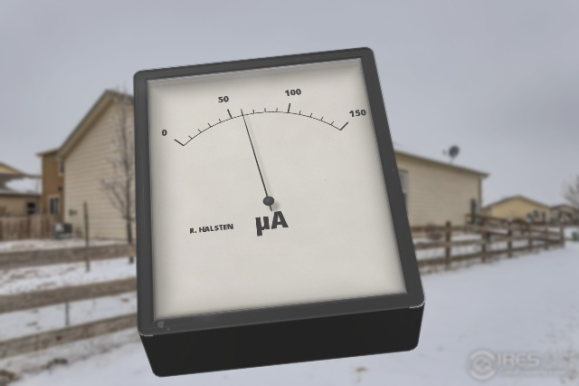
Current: {"value": 60, "unit": "µA"}
